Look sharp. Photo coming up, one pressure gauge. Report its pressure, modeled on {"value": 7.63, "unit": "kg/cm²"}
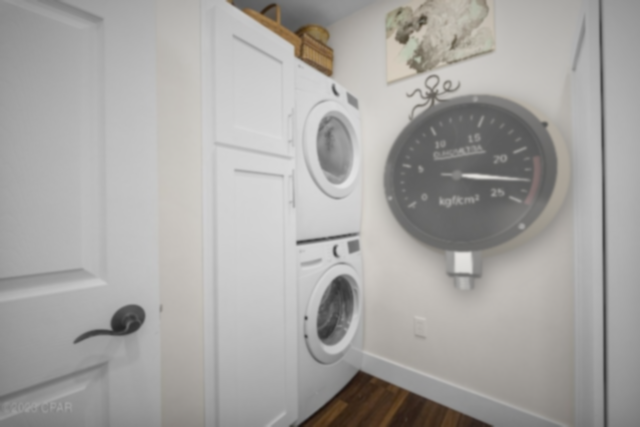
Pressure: {"value": 23, "unit": "kg/cm²"}
